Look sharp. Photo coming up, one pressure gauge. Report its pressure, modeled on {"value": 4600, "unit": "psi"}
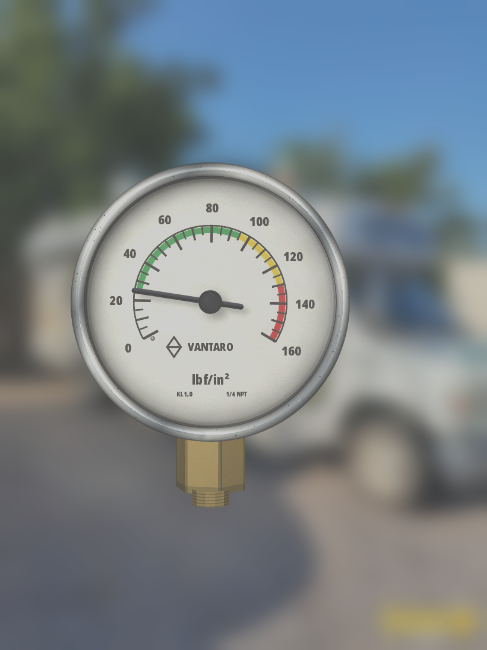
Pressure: {"value": 25, "unit": "psi"}
